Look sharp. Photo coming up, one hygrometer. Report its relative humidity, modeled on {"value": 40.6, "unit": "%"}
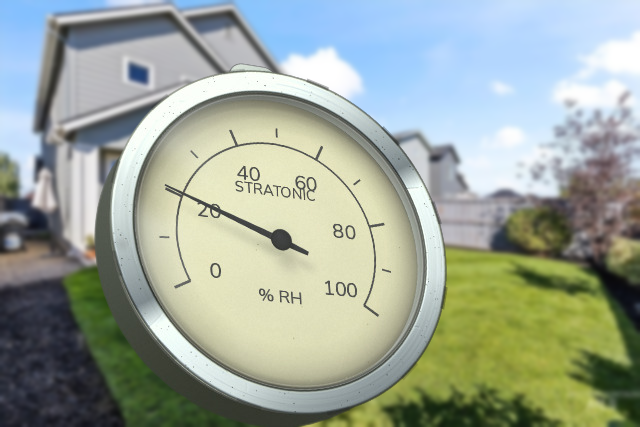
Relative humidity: {"value": 20, "unit": "%"}
